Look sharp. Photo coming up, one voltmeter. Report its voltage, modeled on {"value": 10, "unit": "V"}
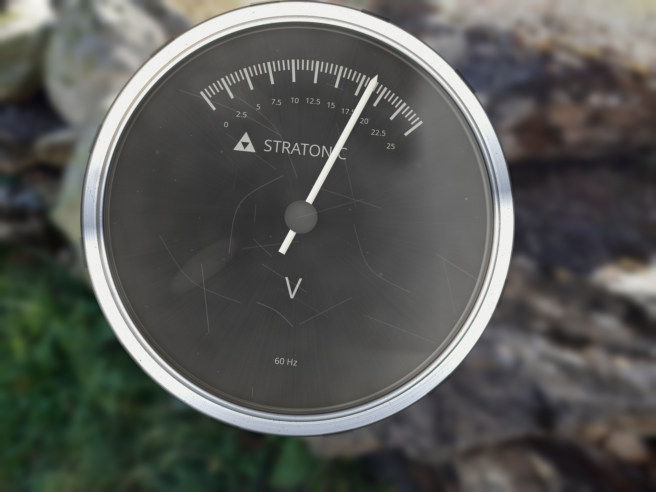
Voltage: {"value": 18.5, "unit": "V"}
